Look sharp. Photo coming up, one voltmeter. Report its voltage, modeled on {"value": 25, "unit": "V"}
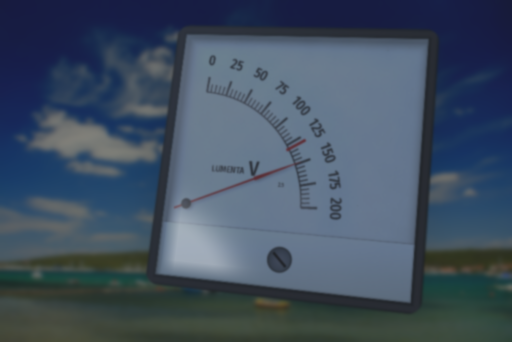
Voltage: {"value": 150, "unit": "V"}
